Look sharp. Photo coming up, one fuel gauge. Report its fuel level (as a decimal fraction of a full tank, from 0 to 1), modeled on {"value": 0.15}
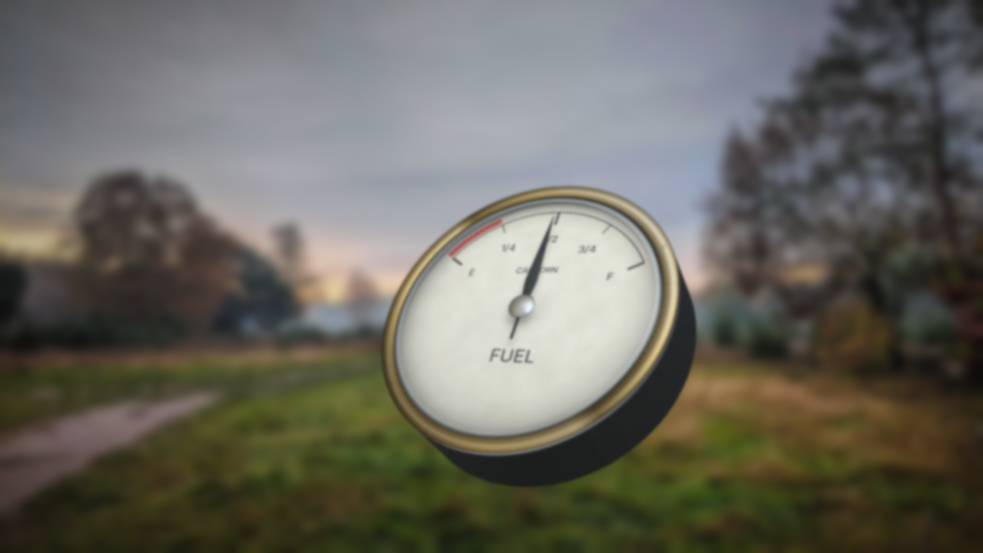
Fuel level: {"value": 0.5}
